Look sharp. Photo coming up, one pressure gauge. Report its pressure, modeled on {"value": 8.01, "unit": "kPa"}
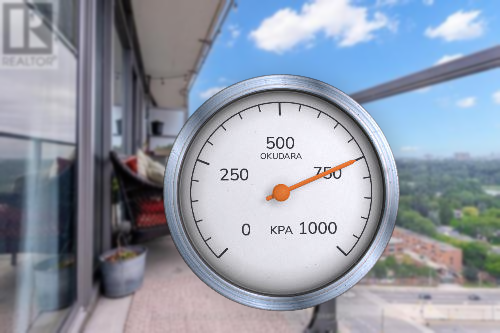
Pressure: {"value": 750, "unit": "kPa"}
